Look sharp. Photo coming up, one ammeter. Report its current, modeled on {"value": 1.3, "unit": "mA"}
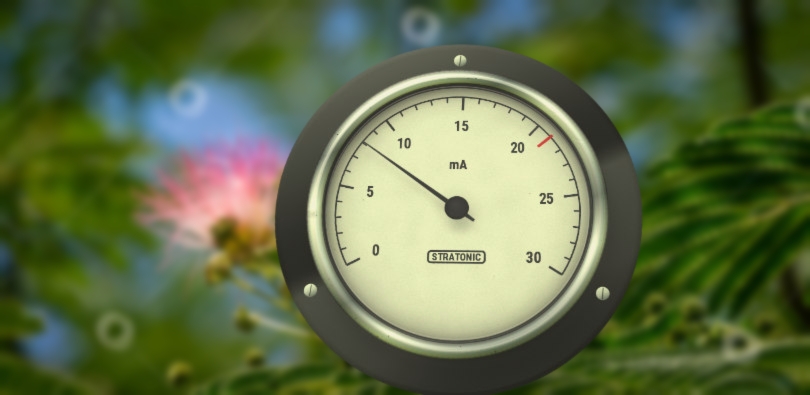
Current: {"value": 8, "unit": "mA"}
